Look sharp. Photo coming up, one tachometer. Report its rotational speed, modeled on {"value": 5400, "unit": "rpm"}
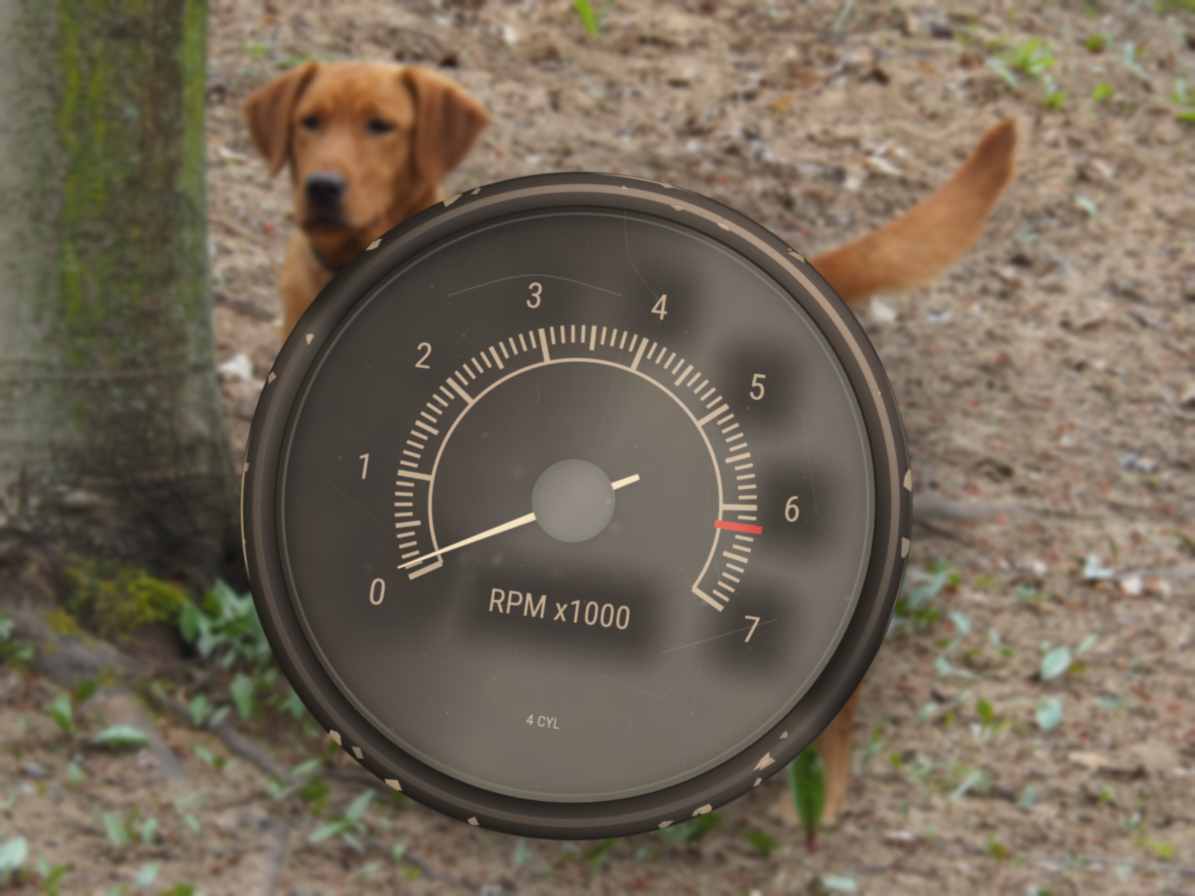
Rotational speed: {"value": 100, "unit": "rpm"}
